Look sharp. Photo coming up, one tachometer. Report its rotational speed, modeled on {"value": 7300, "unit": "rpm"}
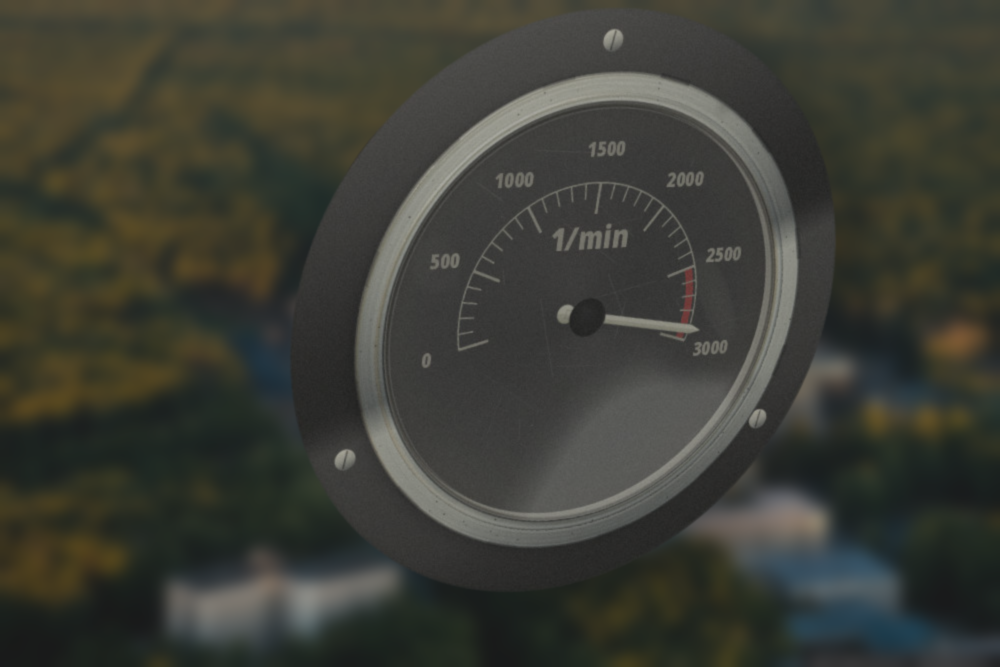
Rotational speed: {"value": 2900, "unit": "rpm"}
